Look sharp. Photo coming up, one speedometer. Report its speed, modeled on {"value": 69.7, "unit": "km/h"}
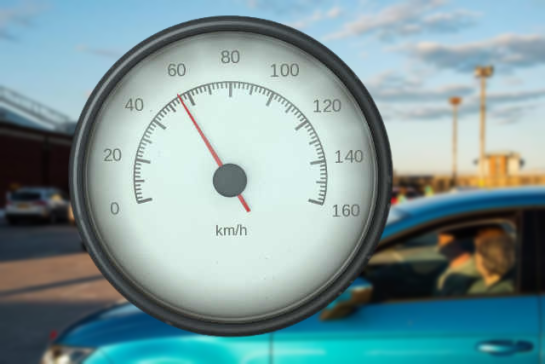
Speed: {"value": 56, "unit": "km/h"}
